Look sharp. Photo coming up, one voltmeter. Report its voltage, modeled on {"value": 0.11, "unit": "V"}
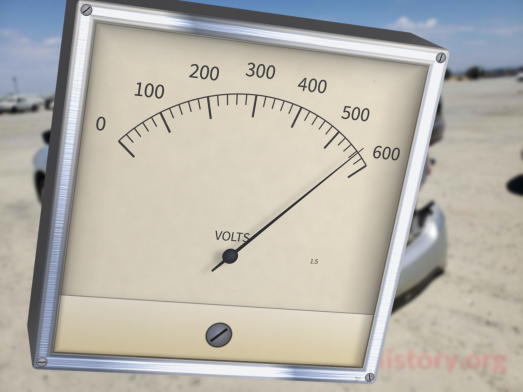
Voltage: {"value": 560, "unit": "V"}
